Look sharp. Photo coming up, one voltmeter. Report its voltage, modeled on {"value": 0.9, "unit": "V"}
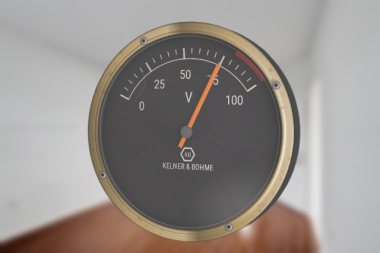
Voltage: {"value": 75, "unit": "V"}
